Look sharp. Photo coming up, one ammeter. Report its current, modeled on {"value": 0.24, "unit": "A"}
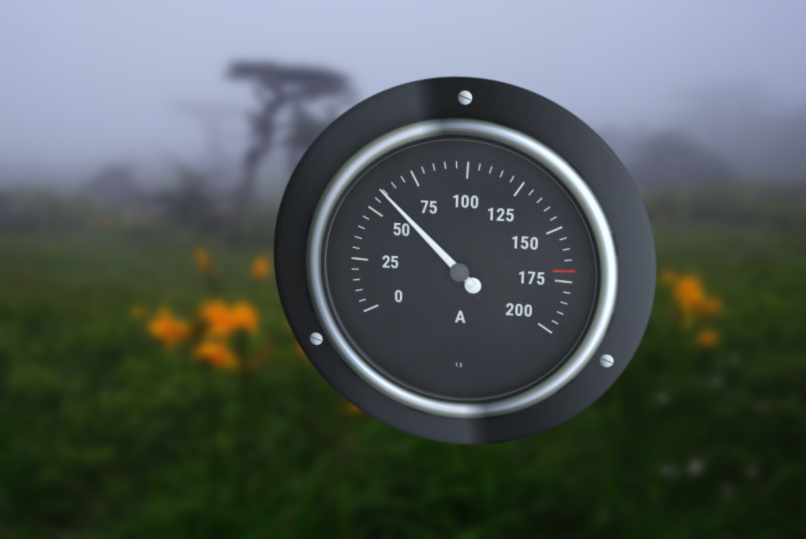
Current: {"value": 60, "unit": "A"}
